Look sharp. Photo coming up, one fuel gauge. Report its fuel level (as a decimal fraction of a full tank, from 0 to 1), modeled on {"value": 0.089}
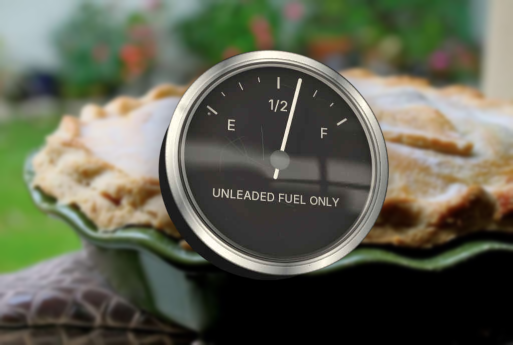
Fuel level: {"value": 0.625}
